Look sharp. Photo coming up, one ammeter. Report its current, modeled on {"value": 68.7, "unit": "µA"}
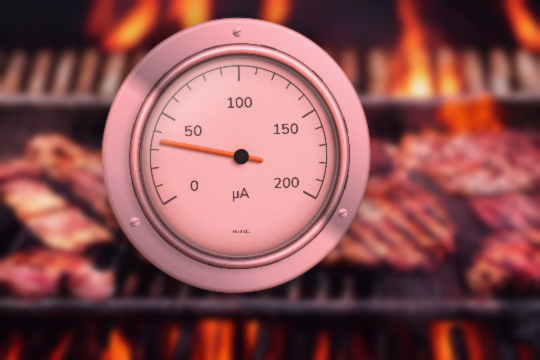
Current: {"value": 35, "unit": "µA"}
